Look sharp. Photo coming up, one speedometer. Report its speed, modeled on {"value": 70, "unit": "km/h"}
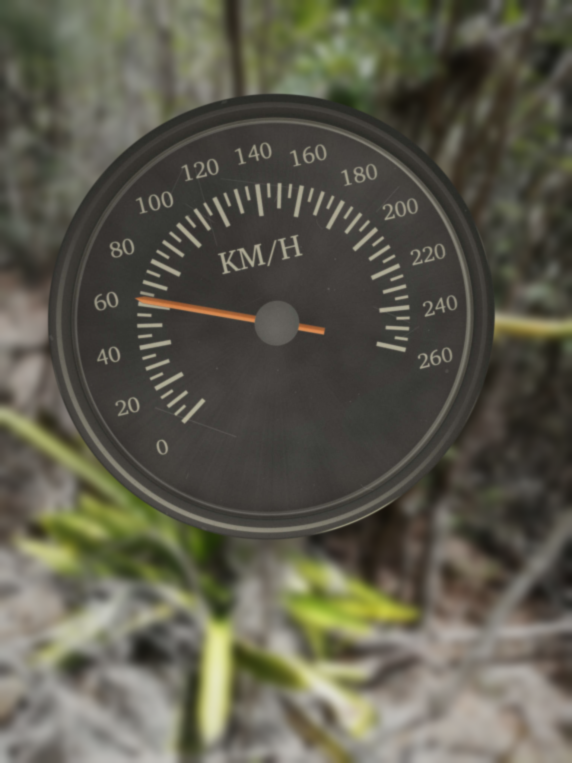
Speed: {"value": 62.5, "unit": "km/h"}
